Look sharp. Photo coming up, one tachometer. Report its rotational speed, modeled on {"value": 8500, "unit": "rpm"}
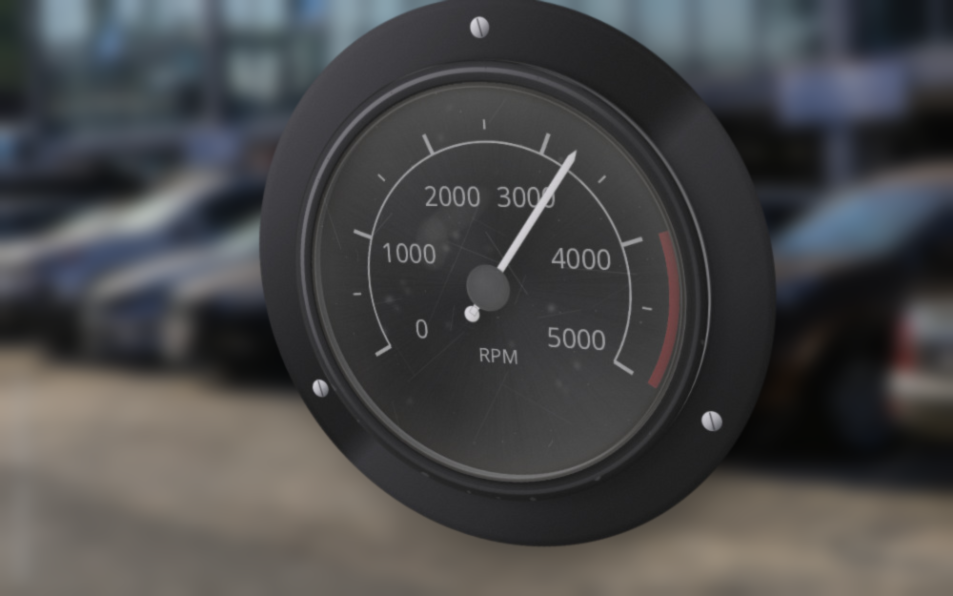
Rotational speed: {"value": 3250, "unit": "rpm"}
